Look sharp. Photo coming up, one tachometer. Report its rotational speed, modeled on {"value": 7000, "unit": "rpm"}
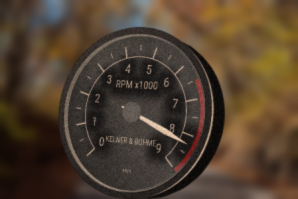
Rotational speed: {"value": 8250, "unit": "rpm"}
